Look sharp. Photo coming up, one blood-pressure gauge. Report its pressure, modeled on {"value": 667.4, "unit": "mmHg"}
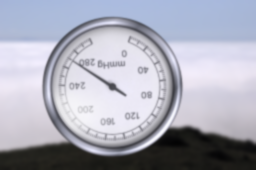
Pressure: {"value": 270, "unit": "mmHg"}
